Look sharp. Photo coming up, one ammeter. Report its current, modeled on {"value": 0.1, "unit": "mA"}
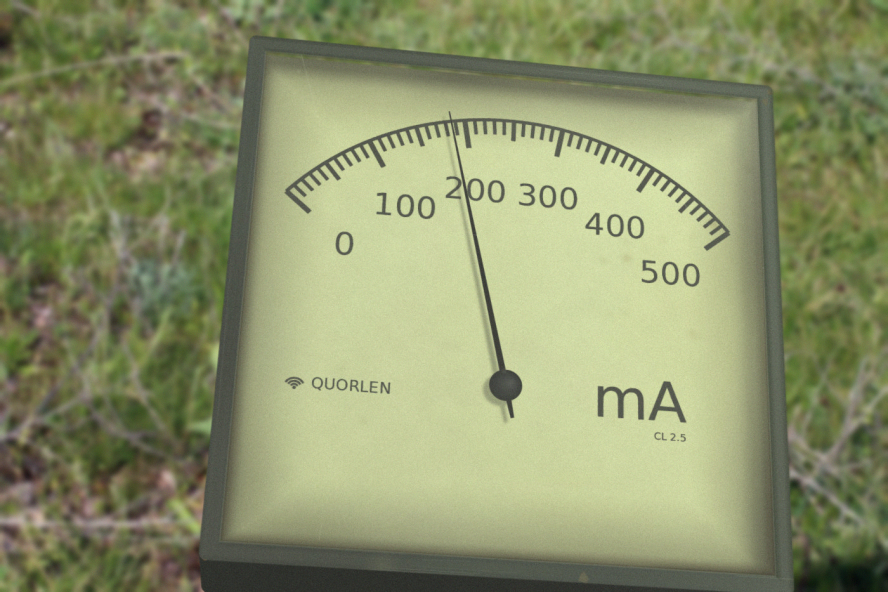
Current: {"value": 185, "unit": "mA"}
